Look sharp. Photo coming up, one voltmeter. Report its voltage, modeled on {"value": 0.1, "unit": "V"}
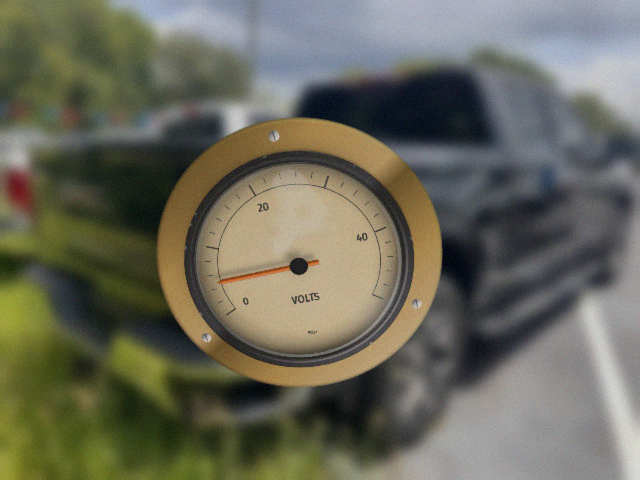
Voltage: {"value": 5, "unit": "V"}
